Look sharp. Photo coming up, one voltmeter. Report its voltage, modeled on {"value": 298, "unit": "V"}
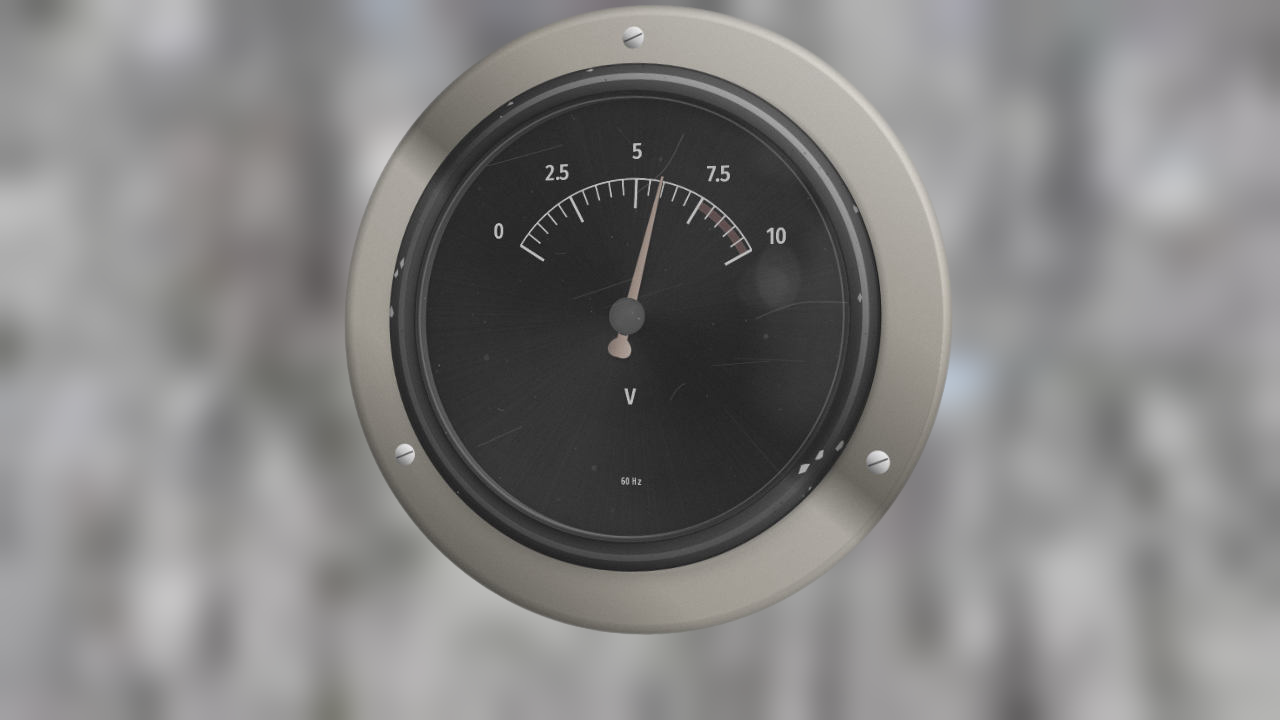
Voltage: {"value": 6, "unit": "V"}
